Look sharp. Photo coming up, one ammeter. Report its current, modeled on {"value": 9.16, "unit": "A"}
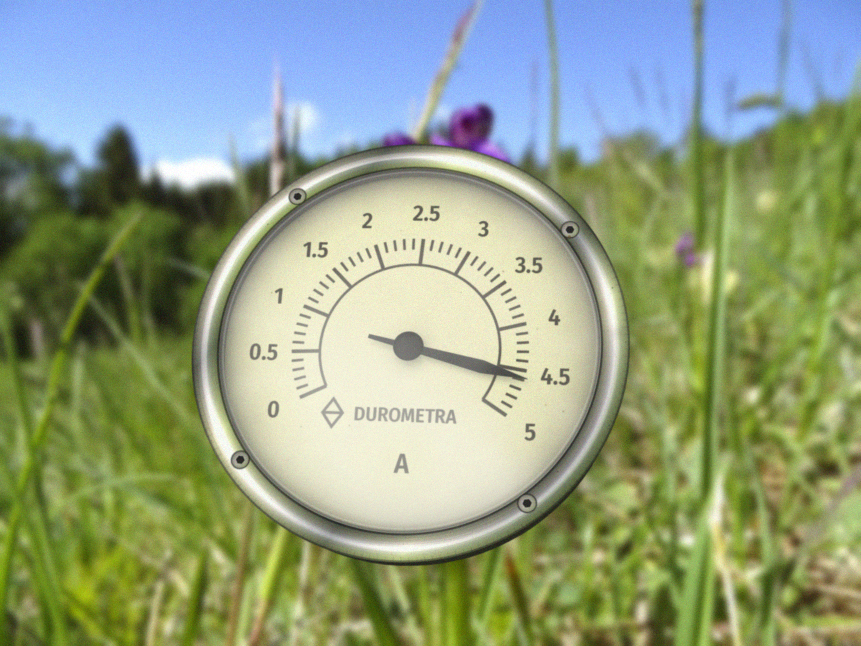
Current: {"value": 4.6, "unit": "A"}
